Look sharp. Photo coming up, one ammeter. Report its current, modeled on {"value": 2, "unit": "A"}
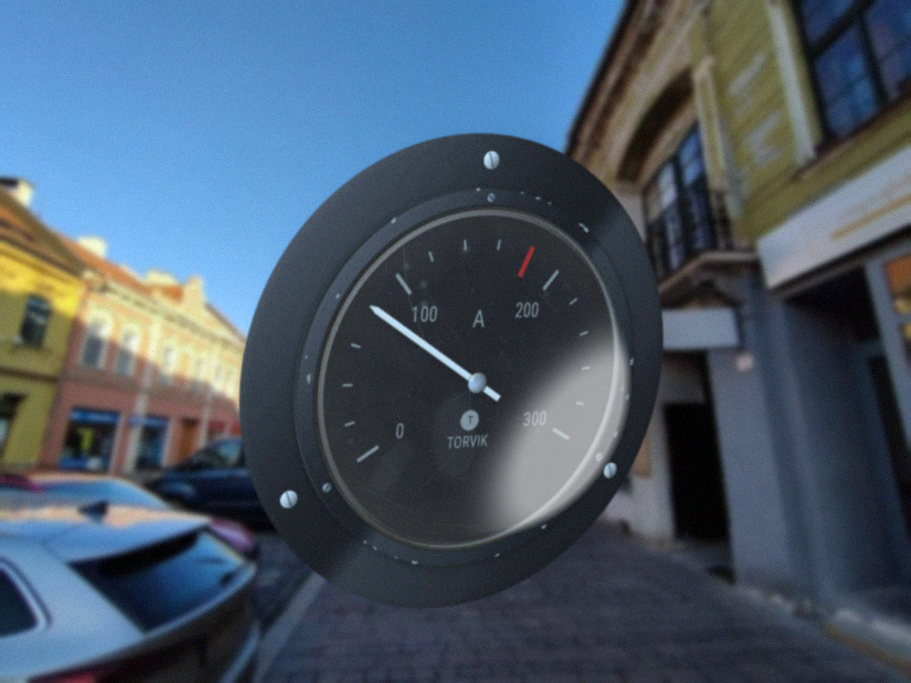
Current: {"value": 80, "unit": "A"}
